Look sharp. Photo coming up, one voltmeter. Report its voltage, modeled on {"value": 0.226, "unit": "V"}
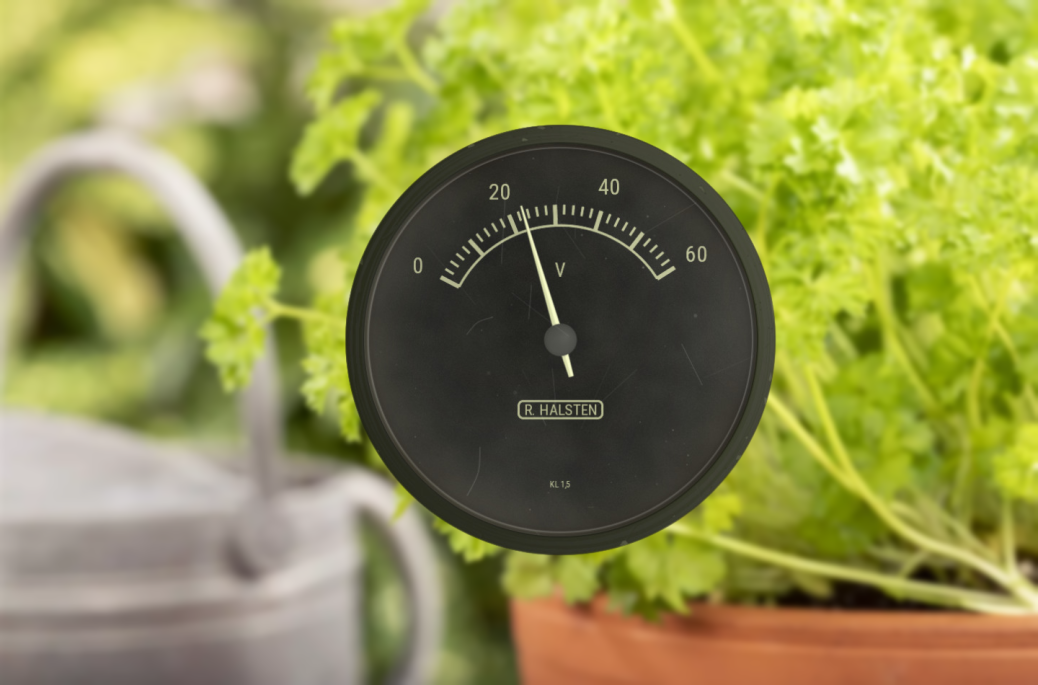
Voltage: {"value": 23, "unit": "V"}
